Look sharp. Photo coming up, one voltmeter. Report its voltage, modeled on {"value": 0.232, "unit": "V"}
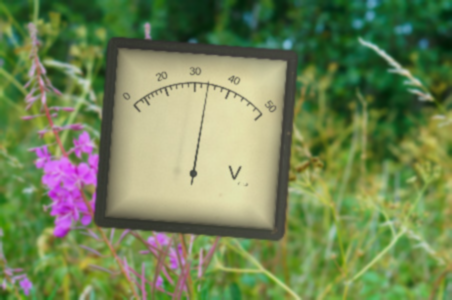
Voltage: {"value": 34, "unit": "V"}
